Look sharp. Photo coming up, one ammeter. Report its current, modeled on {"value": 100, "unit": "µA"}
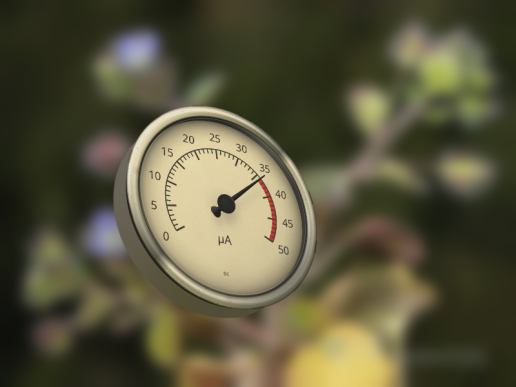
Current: {"value": 36, "unit": "µA"}
